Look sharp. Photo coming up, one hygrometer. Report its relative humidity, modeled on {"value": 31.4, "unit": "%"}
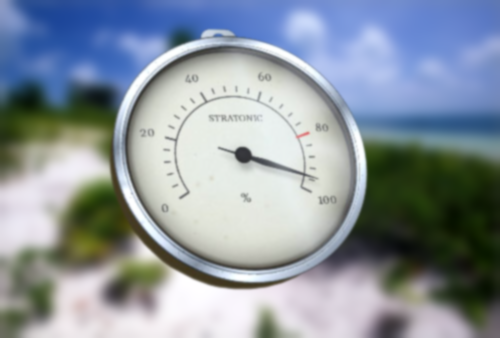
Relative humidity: {"value": 96, "unit": "%"}
